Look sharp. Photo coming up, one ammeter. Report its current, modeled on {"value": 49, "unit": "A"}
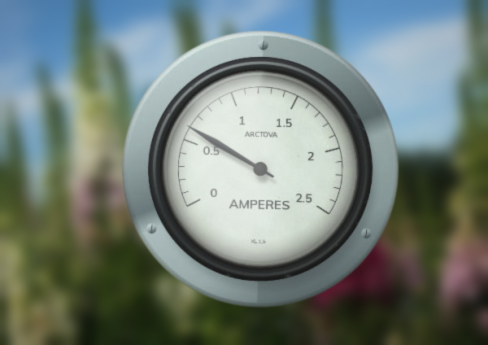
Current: {"value": 0.6, "unit": "A"}
